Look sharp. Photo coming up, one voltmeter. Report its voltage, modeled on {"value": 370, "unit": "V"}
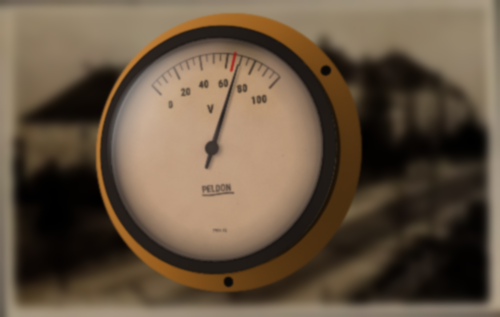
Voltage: {"value": 70, "unit": "V"}
